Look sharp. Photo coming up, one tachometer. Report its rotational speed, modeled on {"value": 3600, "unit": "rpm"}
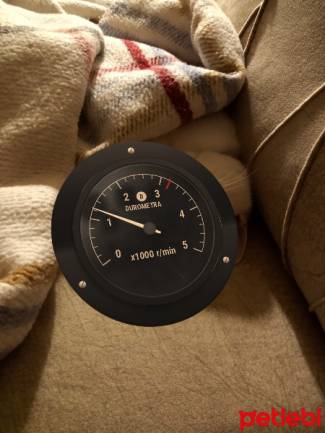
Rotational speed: {"value": 1200, "unit": "rpm"}
